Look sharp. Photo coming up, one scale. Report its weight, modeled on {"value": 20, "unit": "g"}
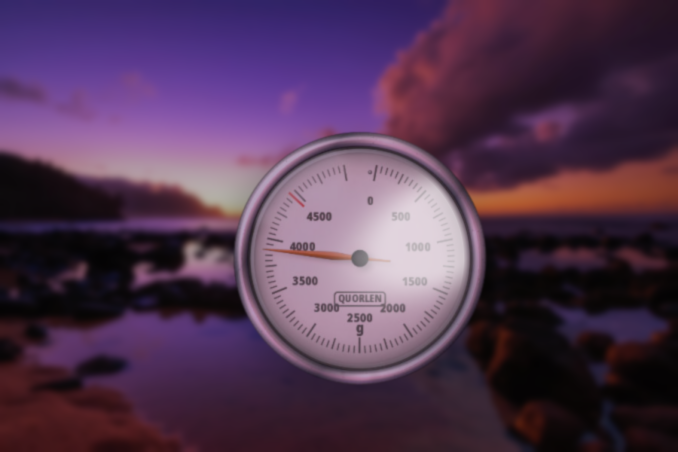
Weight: {"value": 3900, "unit": "g"}
